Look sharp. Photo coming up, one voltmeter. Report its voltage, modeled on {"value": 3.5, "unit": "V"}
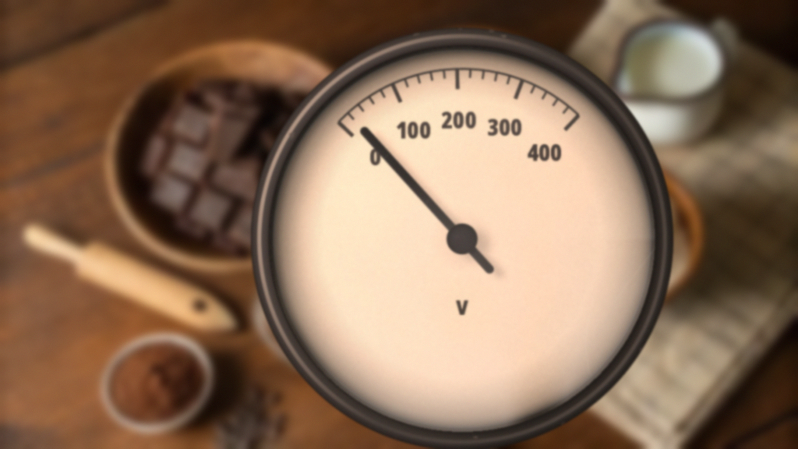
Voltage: {"value": 20, "unit": "V"}
